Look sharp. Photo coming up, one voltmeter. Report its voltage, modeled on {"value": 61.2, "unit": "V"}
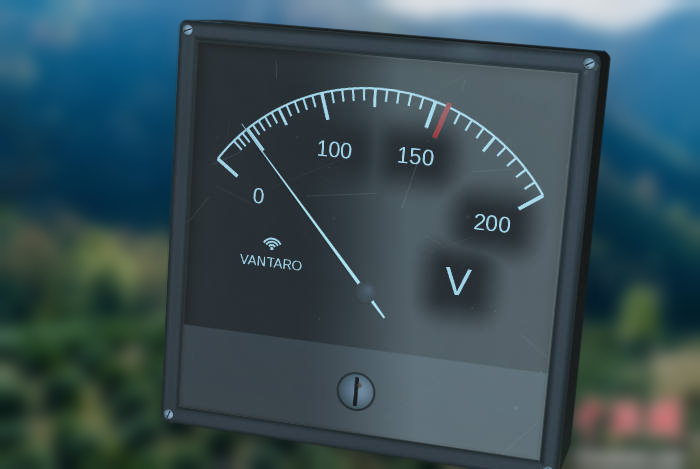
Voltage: {"value": 50, "unit": "V"}
